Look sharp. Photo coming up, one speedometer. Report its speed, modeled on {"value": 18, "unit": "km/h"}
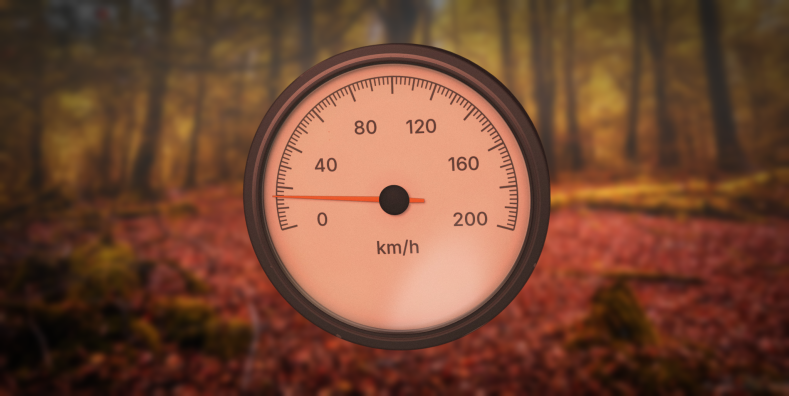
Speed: {"value": 16, "unit": "km/h"}
